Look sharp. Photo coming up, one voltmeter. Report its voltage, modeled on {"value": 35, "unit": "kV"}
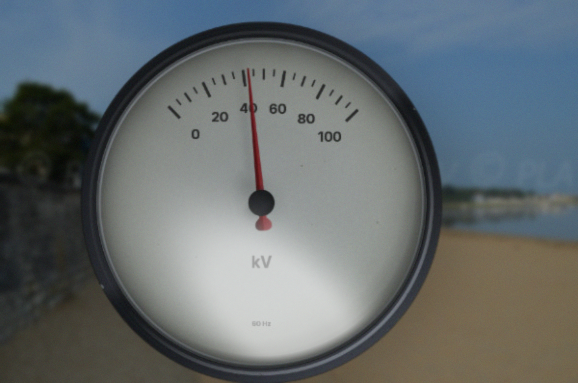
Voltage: {"value": 42.5, "unit": "kV"}
